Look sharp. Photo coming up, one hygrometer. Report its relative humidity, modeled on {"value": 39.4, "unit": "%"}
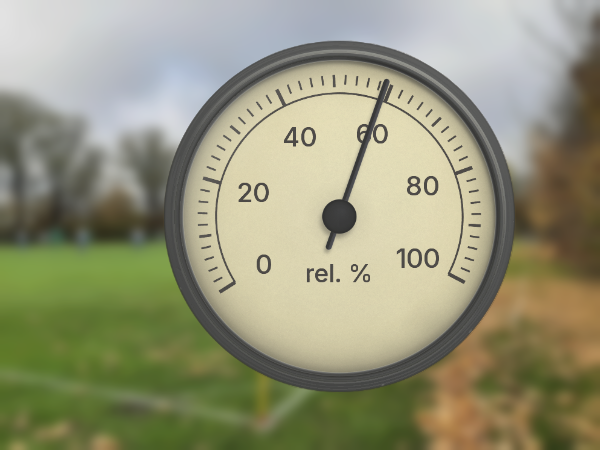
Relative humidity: {"value": 59, "unit": "%"}
